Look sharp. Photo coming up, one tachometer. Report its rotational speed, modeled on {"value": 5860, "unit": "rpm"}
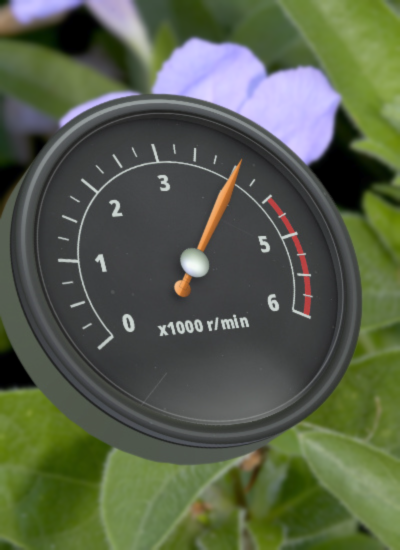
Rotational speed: {"value": 4000, "unit": "rpm"}
